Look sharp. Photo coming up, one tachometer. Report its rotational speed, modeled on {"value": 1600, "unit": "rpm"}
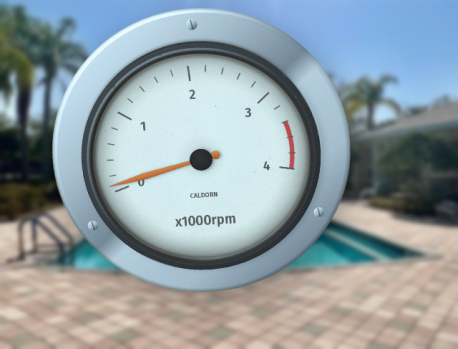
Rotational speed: {"value": 100, "unit": "rpm"}
